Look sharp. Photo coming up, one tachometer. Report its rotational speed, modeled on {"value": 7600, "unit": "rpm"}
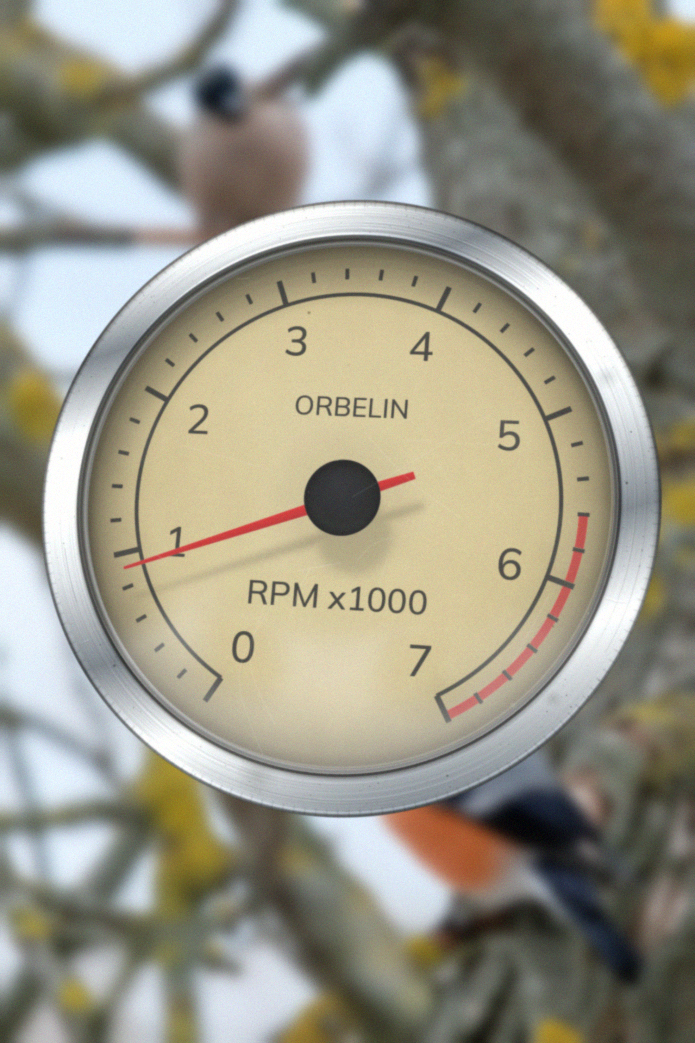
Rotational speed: {"value": 900, "unit": "rpm"}
